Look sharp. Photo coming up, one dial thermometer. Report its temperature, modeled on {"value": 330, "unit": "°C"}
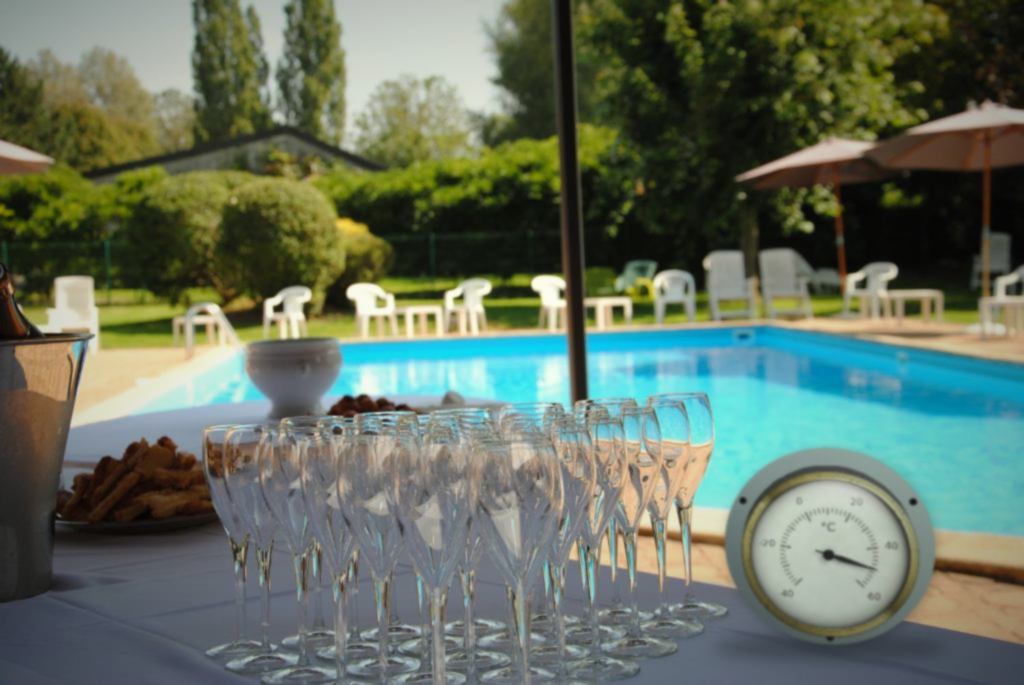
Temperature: {"value": 50, "unit": "°C"}
